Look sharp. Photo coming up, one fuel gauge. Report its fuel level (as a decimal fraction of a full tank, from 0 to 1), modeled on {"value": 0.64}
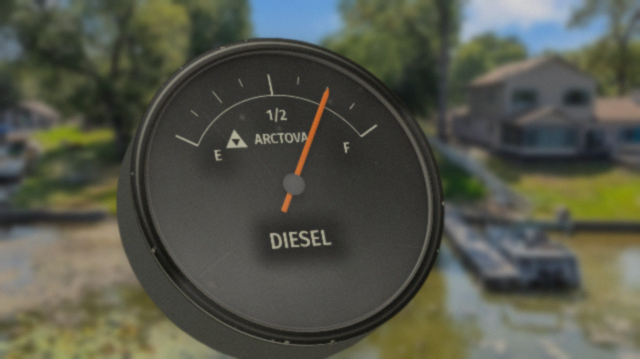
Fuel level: {"value": 0.75}
